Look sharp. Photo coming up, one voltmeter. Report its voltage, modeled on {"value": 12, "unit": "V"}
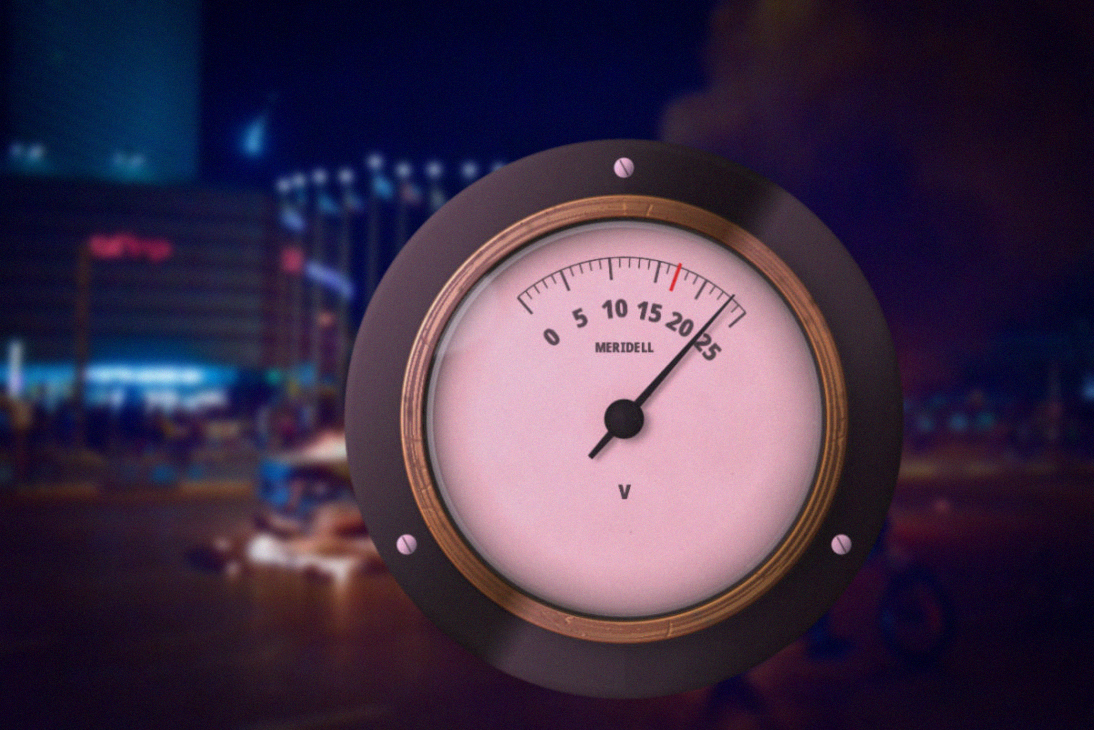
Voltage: {"value": 23, "unit": "V"}
